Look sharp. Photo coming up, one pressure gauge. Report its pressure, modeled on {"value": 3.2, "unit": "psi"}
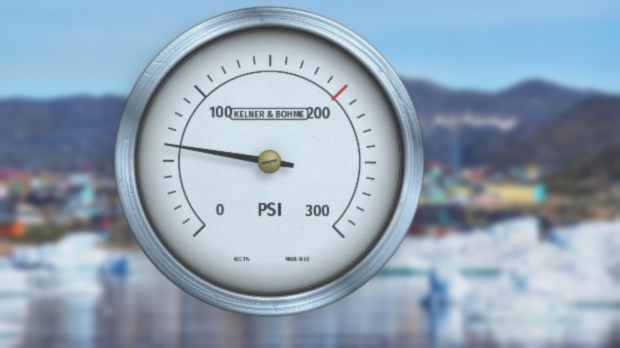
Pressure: {"value": 60, "unit": "psi"}
